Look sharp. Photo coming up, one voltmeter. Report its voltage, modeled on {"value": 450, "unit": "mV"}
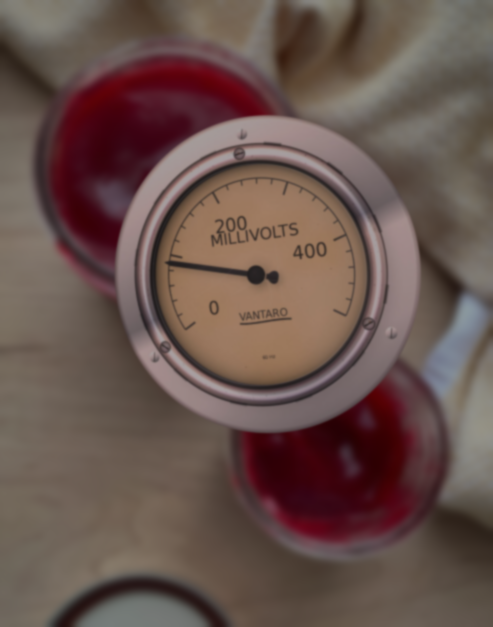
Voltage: {"value": 90, "unit": "mV"}
